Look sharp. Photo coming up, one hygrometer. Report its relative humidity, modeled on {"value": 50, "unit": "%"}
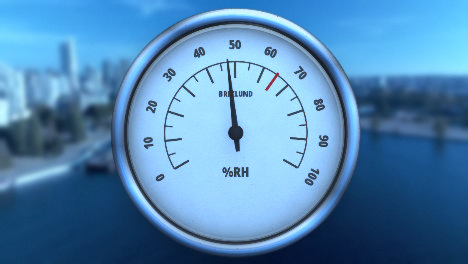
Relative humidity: {"value": 47.5, "unit": "%"}
